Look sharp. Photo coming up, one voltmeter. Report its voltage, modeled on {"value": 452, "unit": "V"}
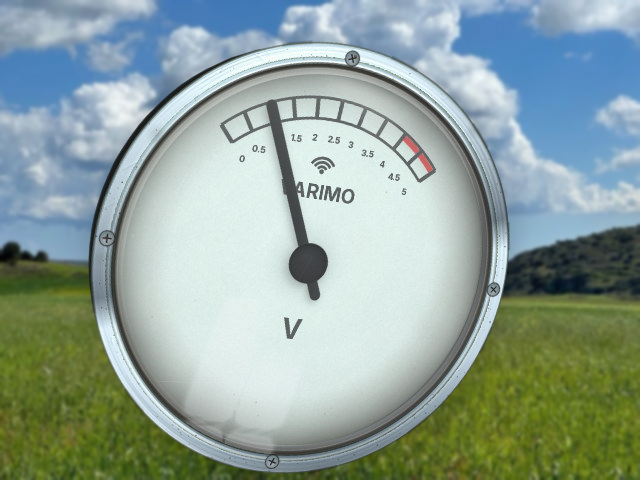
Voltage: {"value": 1, "unit": "V"}
